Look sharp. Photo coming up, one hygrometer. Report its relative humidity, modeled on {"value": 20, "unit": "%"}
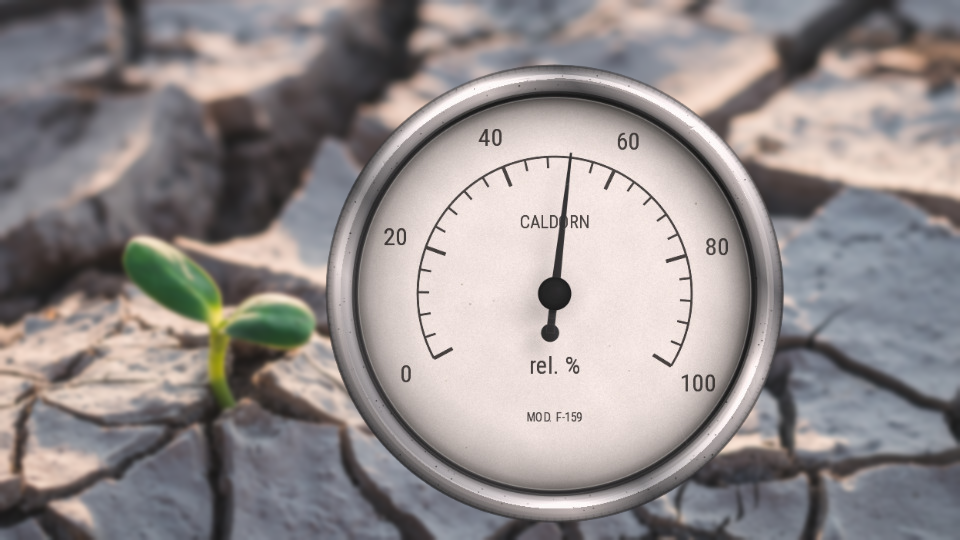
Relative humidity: {"value": 52, "unit": "%"}
